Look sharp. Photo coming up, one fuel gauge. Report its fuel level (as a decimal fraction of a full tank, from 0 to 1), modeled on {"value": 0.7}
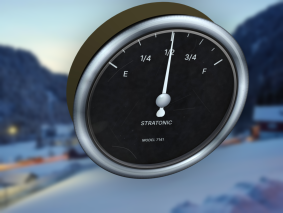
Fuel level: {"value": 0.5}
